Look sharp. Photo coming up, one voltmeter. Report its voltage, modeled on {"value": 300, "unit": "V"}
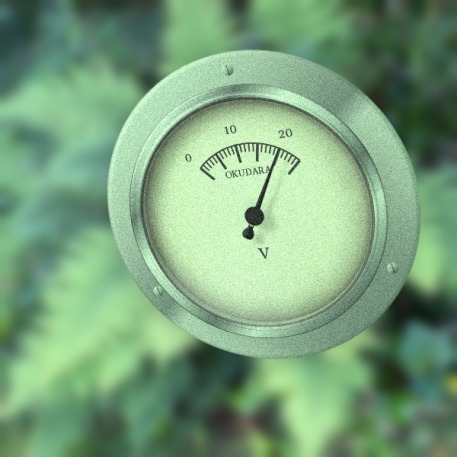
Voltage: {"value": 20, "unit": "V"}
